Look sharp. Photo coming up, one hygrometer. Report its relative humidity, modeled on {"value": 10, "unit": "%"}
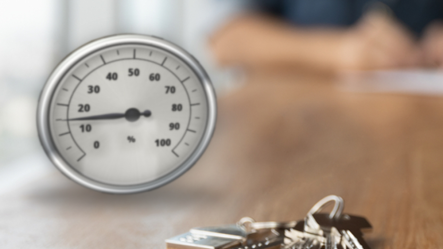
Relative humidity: {"value": 15, "unit": "%"}
